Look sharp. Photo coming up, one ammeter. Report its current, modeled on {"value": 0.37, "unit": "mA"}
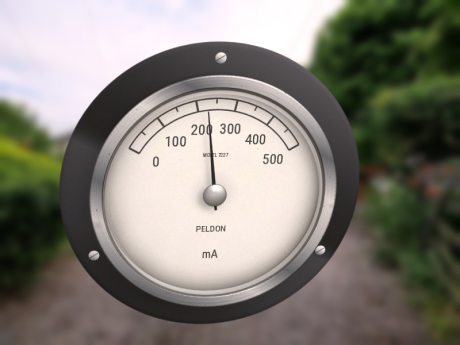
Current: {"value": 225, "unit": "mA"}
